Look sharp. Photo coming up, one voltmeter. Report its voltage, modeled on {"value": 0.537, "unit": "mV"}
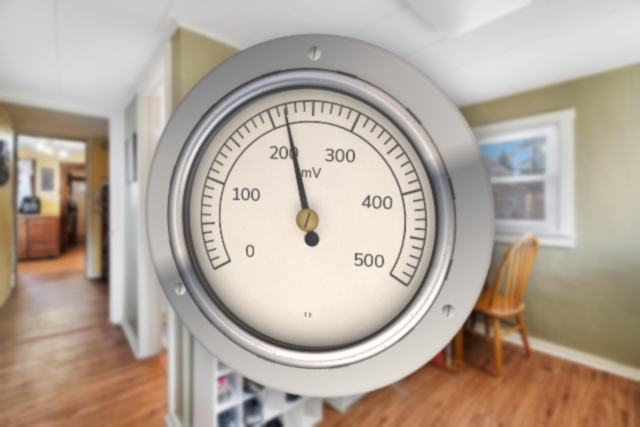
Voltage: {"value": 220, "unit": "mV"}
